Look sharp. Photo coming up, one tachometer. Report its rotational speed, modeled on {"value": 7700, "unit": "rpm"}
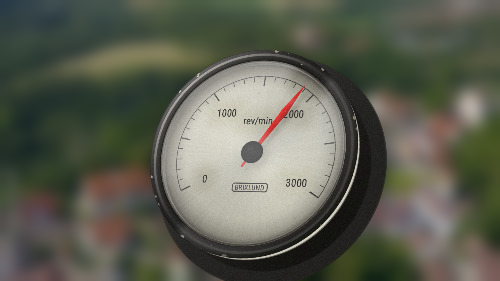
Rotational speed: {"value": 1900, "unit": "rpm"}
